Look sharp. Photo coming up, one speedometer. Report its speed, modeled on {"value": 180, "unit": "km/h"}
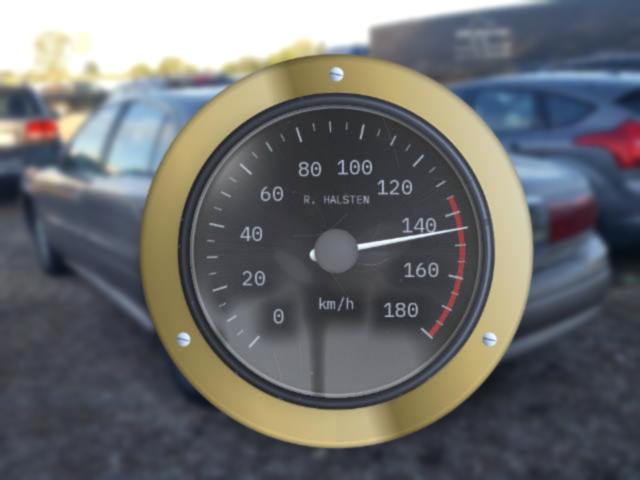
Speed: {"value": 145, "unit": "km/h"}
